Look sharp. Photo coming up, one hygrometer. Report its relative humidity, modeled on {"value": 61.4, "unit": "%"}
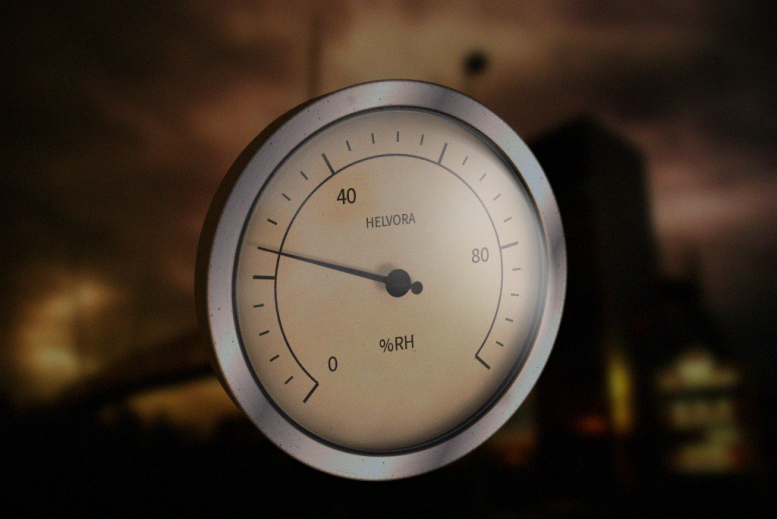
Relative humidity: {"value": 24, "unit": "%"}
